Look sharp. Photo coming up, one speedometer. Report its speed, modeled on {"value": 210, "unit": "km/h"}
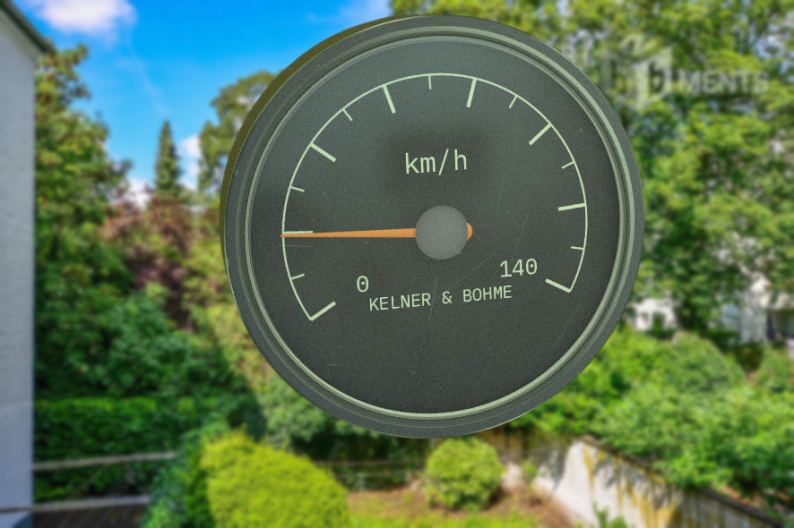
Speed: {"value": 20, "unit": "km/h"}
